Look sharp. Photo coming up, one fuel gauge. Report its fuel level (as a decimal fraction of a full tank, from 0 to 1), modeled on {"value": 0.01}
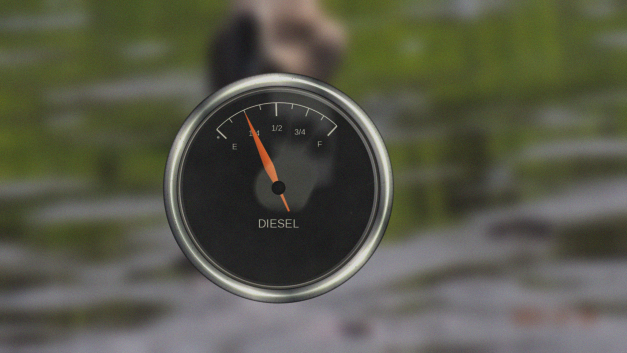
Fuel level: {"value": 0.25}
